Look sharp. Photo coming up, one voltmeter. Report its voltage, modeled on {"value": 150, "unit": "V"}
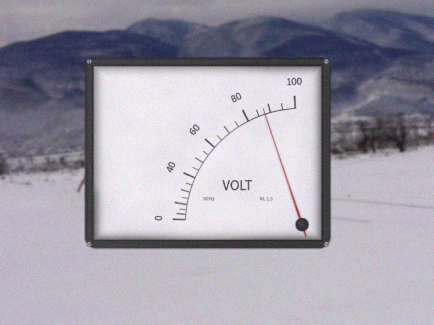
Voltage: {"value": 87.5, "unit": "V"}
